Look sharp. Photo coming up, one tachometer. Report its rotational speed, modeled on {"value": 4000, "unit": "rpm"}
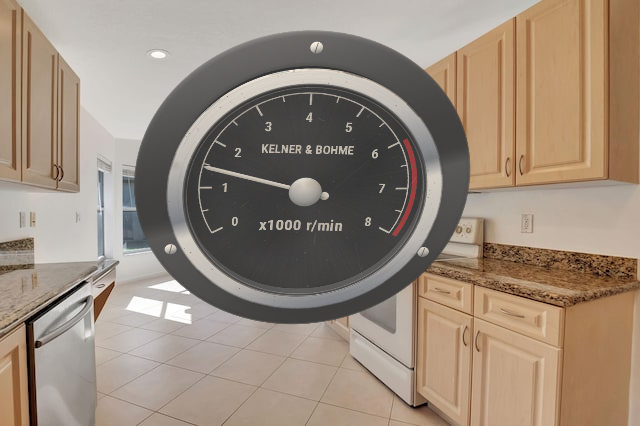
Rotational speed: {"value": 1500, "unit": "rpm"}
